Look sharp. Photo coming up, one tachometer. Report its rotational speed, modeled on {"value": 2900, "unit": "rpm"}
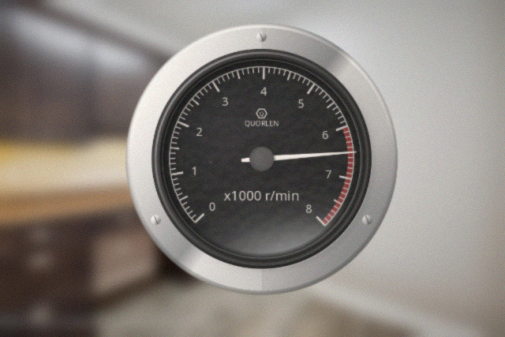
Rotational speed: {"value": 6500, "unit": "rpm"}
